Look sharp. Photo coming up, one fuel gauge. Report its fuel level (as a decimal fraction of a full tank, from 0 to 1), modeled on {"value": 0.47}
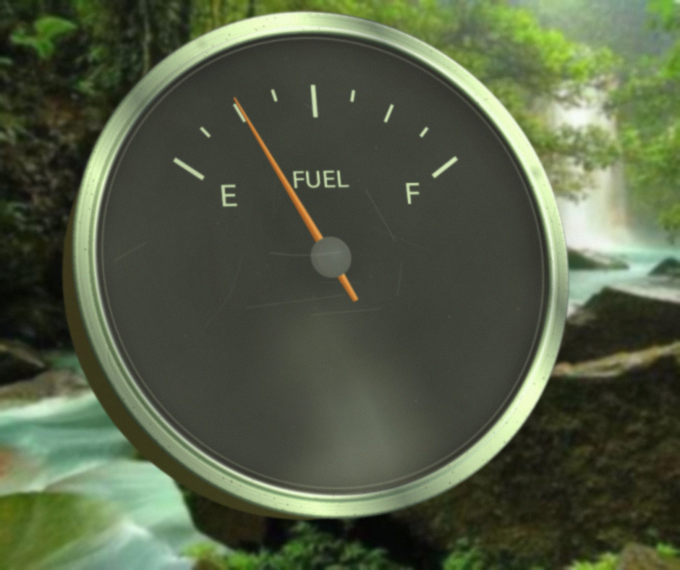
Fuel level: {"value": 0.25}
